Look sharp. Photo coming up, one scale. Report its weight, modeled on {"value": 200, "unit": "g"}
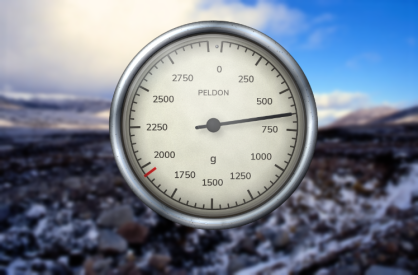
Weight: {"value": 650, "unit": "g"}
